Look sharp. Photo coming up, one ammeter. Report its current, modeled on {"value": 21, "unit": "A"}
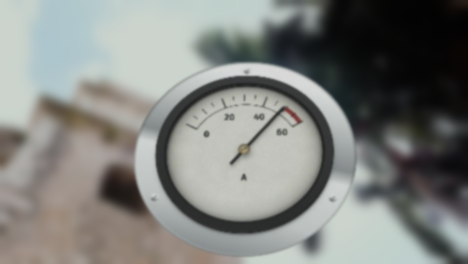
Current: {"value": 50, "unit": "A"}
